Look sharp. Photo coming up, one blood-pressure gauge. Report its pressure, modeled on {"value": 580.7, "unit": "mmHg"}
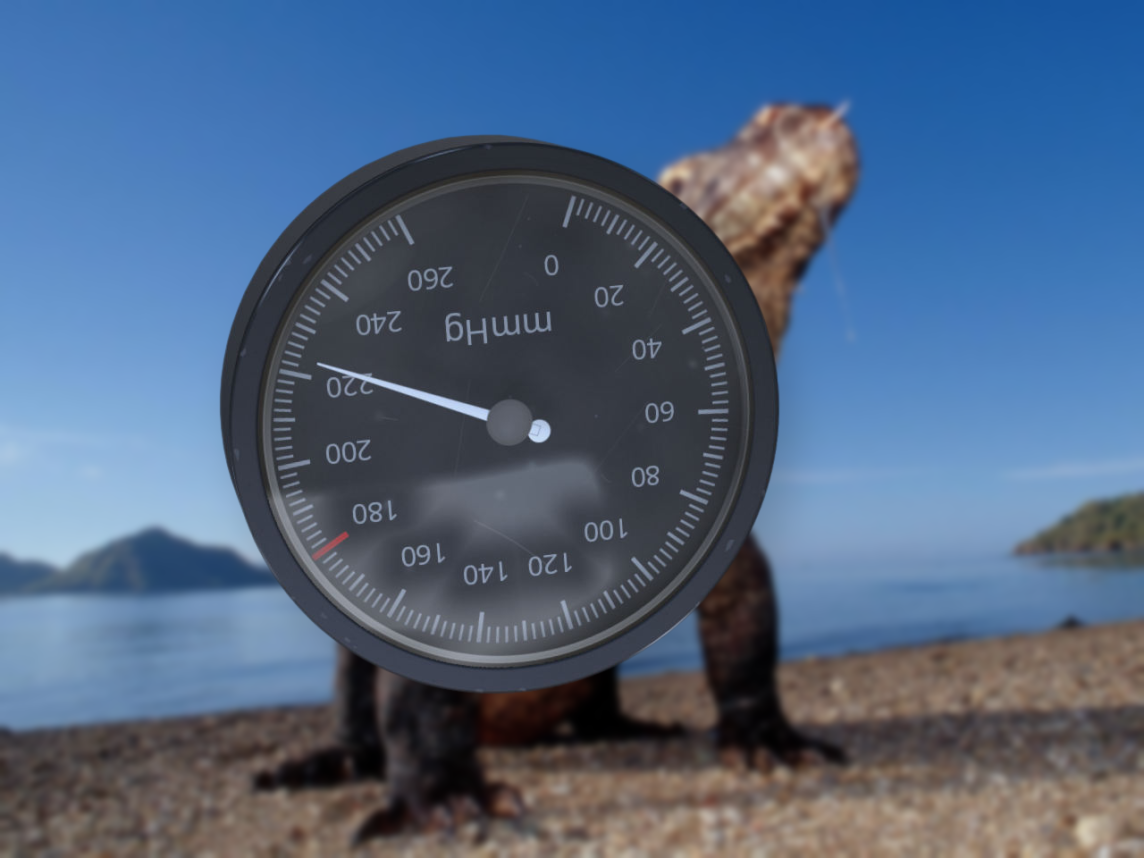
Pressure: {"value": 224, "unit": "mmHg"}
